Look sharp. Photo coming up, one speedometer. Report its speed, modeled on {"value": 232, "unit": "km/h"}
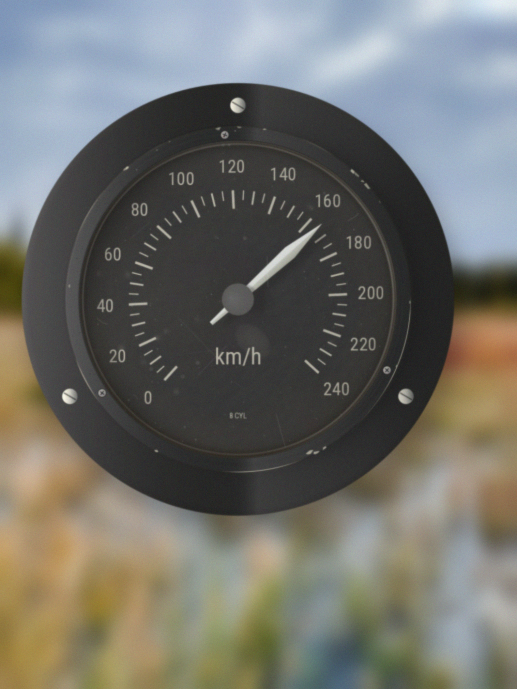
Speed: {"value": 165, "unit": "km/h"}
